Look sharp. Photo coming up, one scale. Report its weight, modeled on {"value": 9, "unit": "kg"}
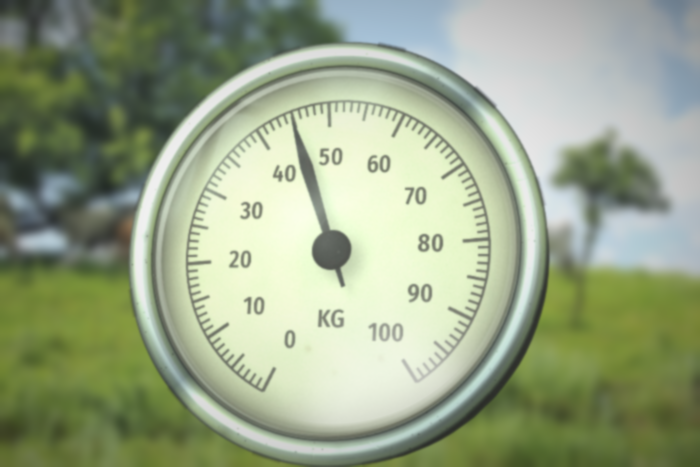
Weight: {"value": 45, "unit": "kg"}
